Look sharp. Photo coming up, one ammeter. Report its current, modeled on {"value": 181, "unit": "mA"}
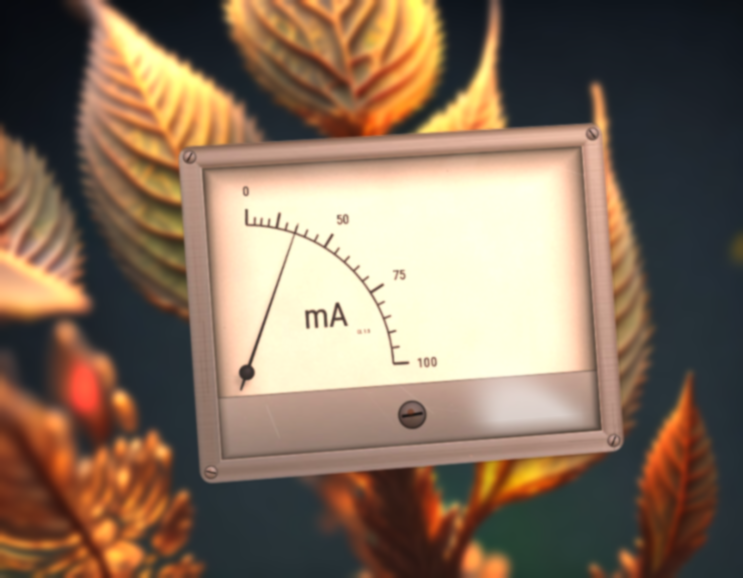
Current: {"value": 35, "unit": "mA"}
